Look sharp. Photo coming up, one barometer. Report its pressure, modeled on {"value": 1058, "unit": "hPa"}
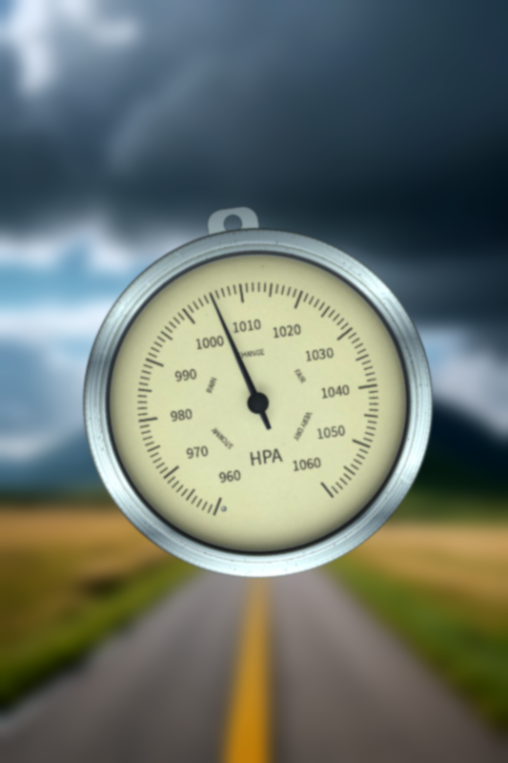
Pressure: {"value": 1005, "unit": "hPa"}
